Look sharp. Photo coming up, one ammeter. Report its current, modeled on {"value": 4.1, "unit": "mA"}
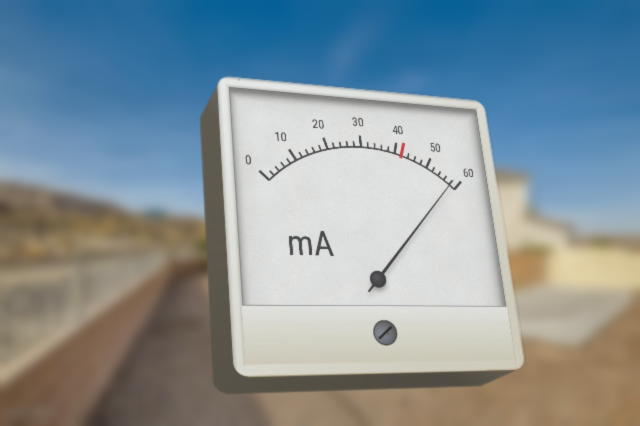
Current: {"value": 58, "unit": "mA"}
